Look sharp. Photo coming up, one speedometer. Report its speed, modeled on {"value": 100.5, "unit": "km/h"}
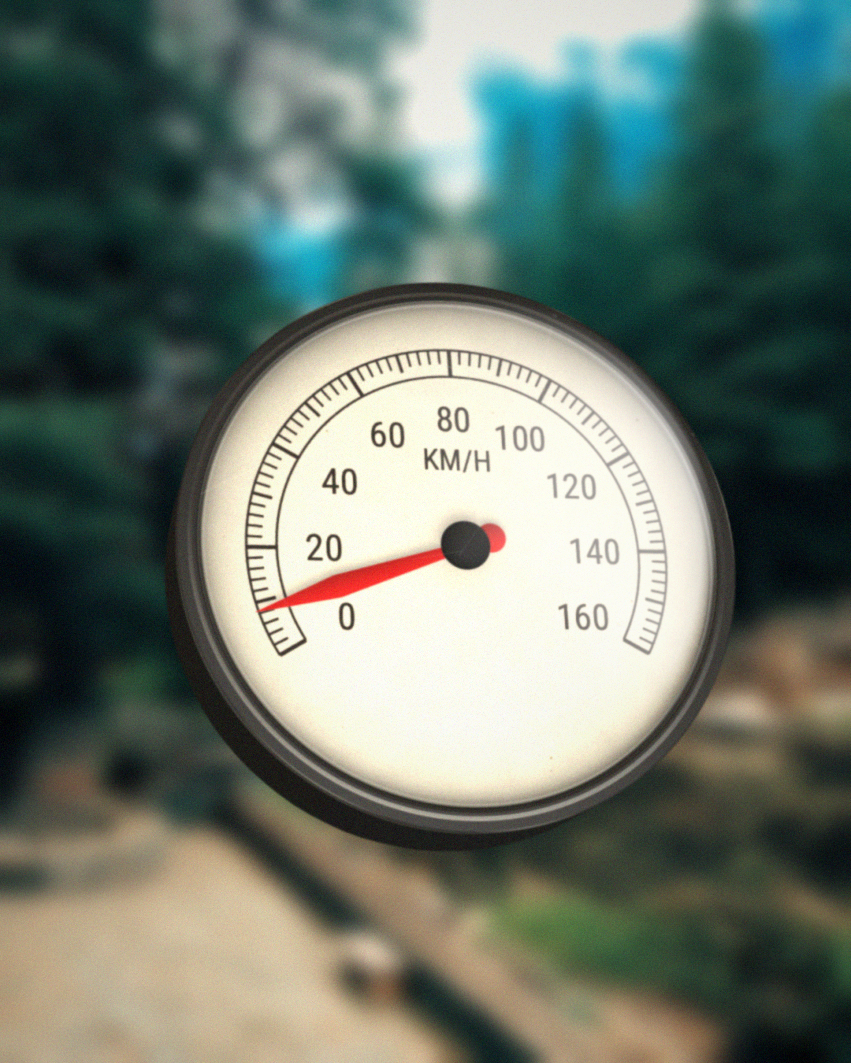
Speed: {"value": 8, "unit": "km/h"}
